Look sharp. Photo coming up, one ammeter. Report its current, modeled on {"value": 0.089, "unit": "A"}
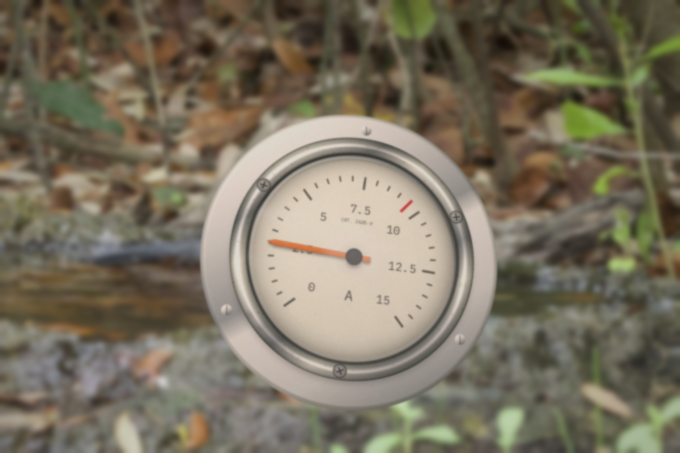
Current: {"value": 2.5, "unit": "A"}
